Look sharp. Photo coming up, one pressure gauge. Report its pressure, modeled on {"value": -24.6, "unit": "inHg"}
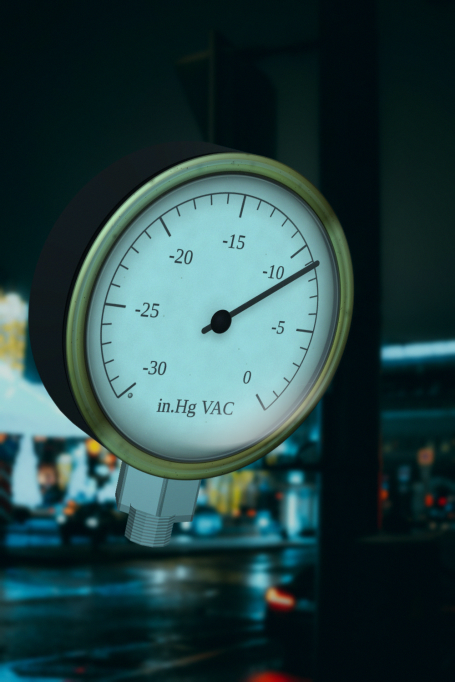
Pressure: {"value": -9, "unit": "inHg"}
